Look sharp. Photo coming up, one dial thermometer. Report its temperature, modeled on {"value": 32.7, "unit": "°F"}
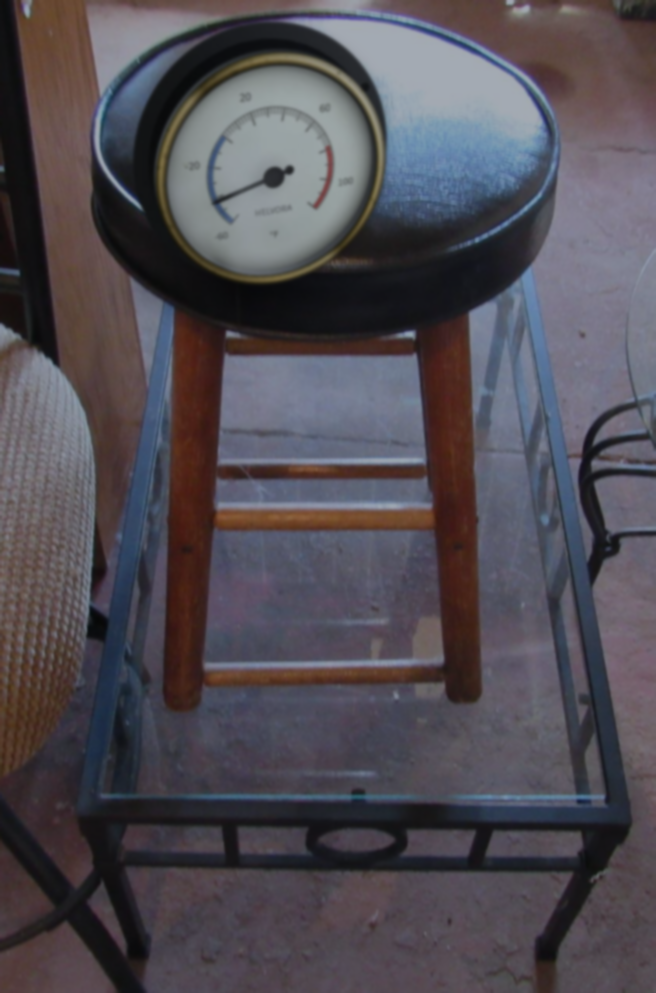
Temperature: {"value": -40, "unit": "°F"}
